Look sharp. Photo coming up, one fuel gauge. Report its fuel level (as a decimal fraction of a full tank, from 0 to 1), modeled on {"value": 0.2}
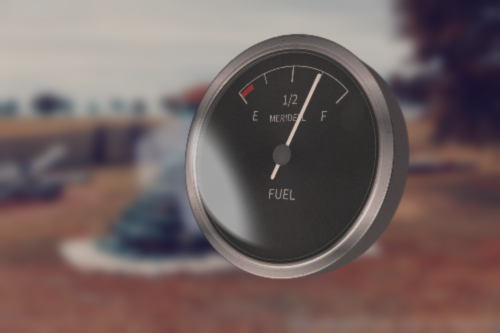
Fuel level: {"value": 0.75}
